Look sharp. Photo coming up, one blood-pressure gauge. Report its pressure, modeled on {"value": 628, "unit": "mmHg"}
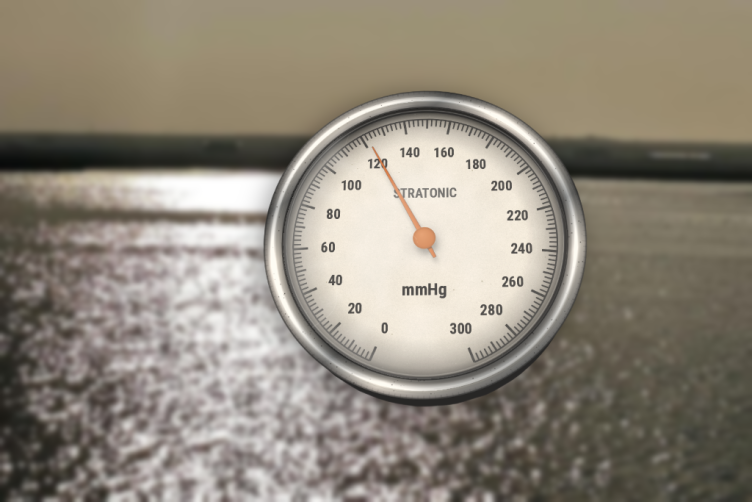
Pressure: {"value": 122, "unit": "mmHg"}
